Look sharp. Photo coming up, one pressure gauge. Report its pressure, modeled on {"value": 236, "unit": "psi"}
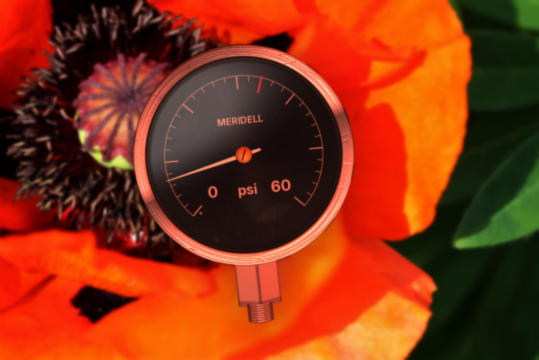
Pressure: {"value": 7, "unit": "psi"}
